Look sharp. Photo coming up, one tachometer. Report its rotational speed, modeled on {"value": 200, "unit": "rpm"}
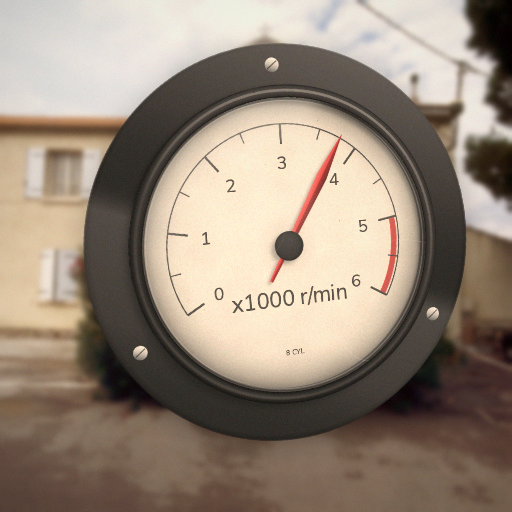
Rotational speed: {"value": 3750, "unit": "rpm"}
